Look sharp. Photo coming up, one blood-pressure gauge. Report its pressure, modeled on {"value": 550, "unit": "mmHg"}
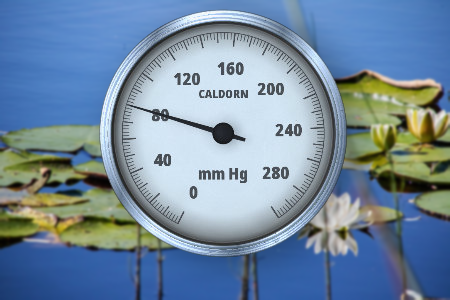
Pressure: {"value": 80, "unit": "mmHg"}
